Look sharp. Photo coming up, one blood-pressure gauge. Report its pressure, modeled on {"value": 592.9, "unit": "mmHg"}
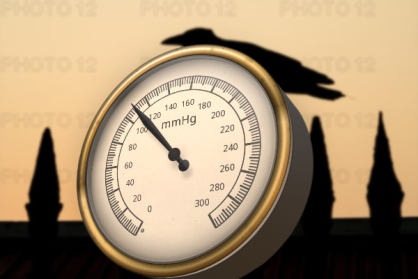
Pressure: {"value": 110, "unit": "mmHg"}
